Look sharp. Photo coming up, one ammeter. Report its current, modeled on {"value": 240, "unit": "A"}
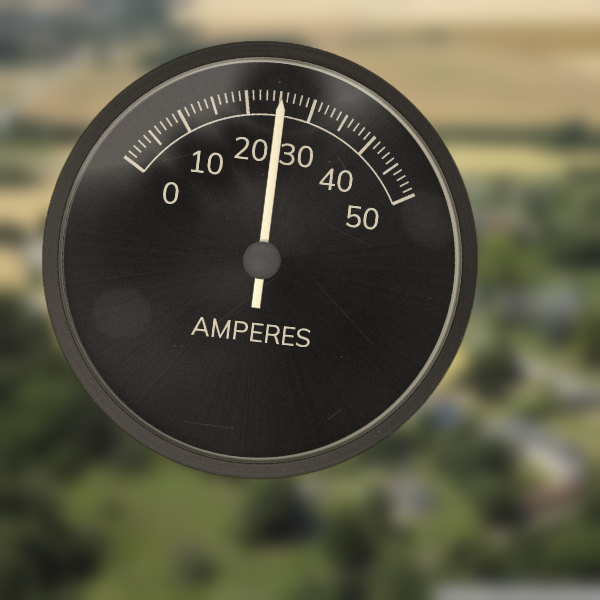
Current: {"value": 25, "unit": "A"}
